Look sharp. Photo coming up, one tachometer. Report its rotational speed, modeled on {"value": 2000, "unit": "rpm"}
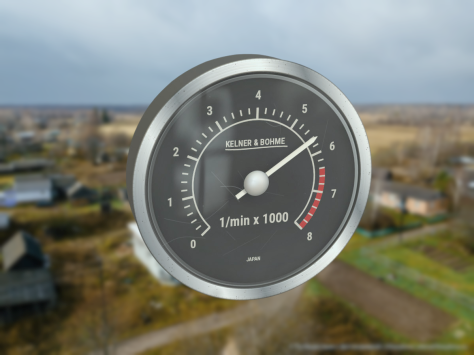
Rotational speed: {"value": 5600, "unit": "rpm"}
